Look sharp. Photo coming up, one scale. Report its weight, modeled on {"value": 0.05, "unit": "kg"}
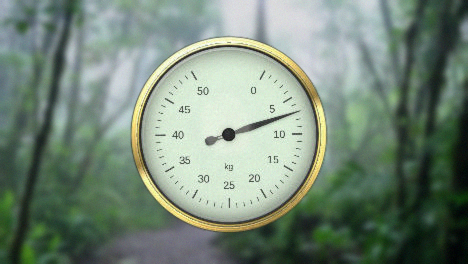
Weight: {"value": 7, "unit": "kg"}
